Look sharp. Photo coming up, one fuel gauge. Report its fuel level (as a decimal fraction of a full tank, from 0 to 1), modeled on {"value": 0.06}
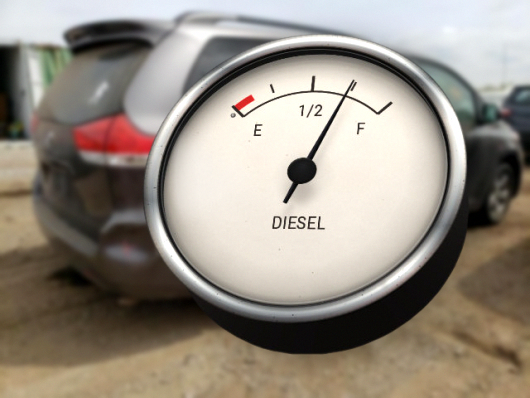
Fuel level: {"value": 0.75}
